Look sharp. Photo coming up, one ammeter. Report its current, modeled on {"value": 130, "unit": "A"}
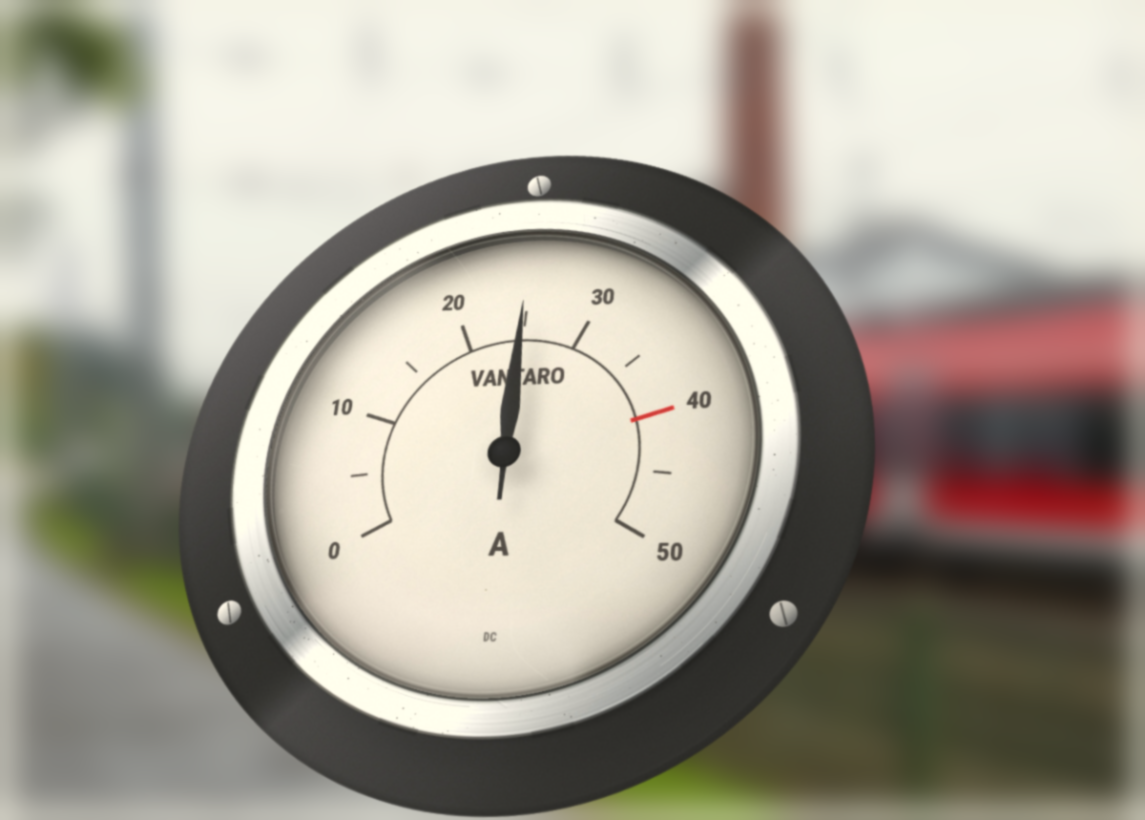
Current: {"value": 25, "unit": "A"}
